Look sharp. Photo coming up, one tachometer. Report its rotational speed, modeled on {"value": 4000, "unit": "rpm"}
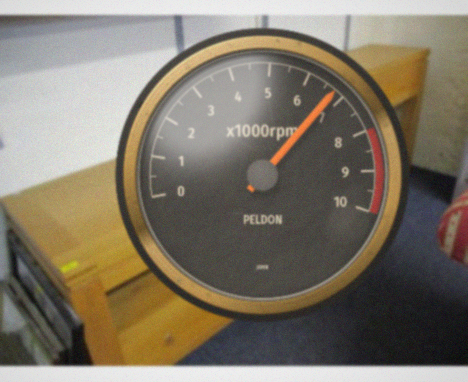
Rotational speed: {"value": 6750, "unit": "rpm"}
